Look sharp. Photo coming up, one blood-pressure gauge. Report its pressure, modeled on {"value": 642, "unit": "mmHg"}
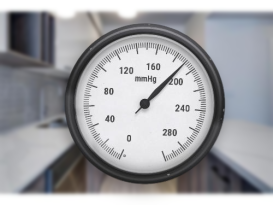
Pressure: {"value": 190, "unit": "mmHg"}
